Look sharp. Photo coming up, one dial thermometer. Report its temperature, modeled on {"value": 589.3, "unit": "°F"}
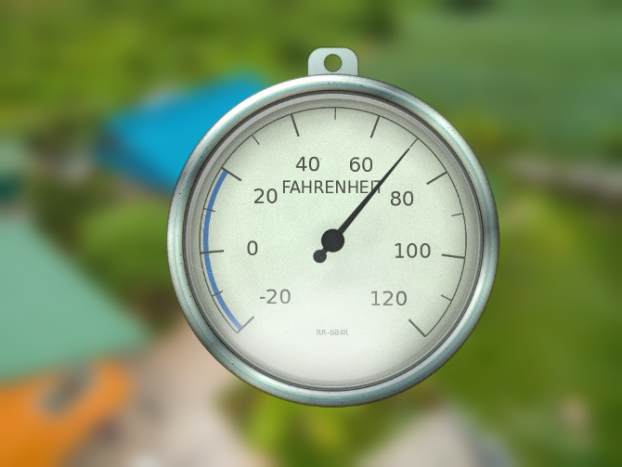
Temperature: {"value": 70, "unit": "°F"}
